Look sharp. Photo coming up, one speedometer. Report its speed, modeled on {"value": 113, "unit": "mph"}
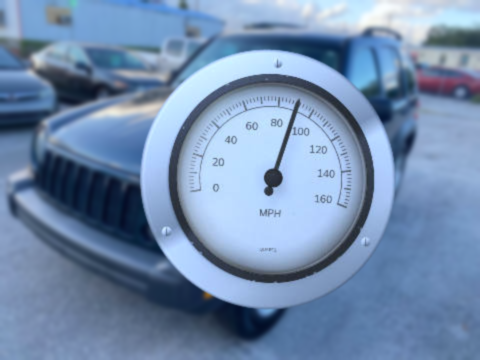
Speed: {"value": 90, "unit": "mph"}
